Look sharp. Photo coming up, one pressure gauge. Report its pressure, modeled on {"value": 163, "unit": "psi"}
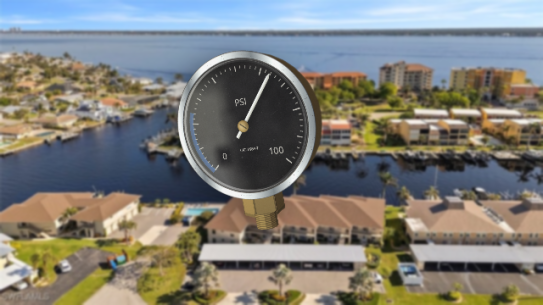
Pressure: {"value": 64, "unit": "psi"}
